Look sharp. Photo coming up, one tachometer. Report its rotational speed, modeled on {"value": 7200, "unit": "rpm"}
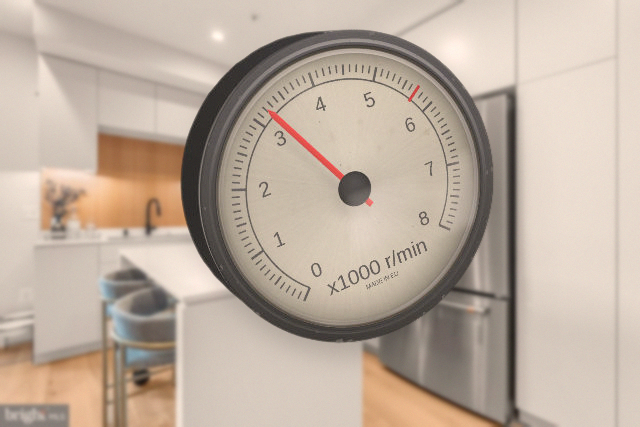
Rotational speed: {"value": 3200, "unit": "rpm"}
